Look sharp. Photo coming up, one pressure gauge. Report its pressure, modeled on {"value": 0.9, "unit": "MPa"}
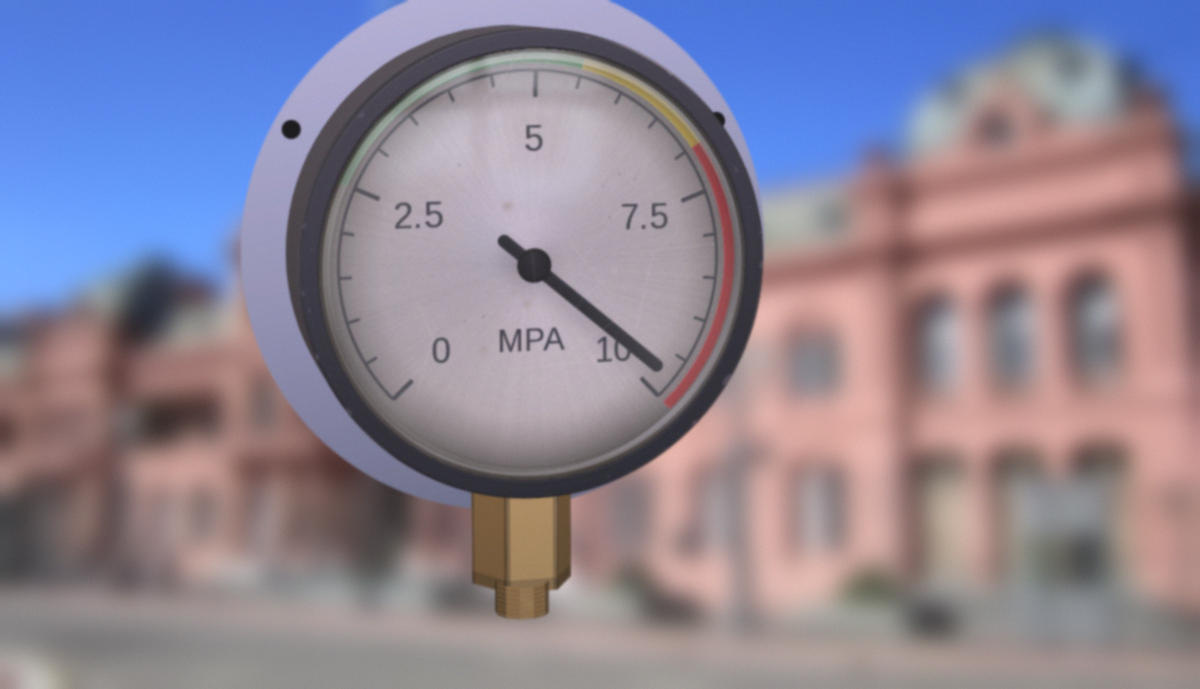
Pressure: {"value": 9.75, "unit": "MPa"}
